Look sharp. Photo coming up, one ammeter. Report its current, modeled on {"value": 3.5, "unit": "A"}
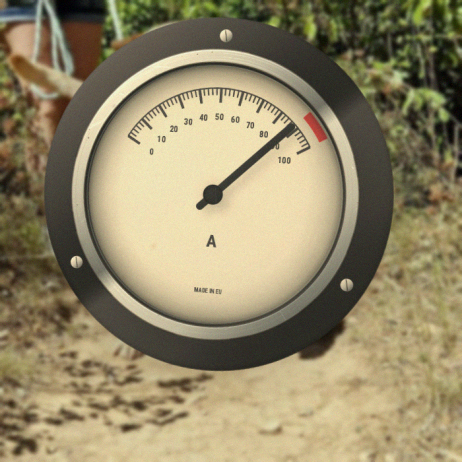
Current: {"value": 88, "unit": "A"}
